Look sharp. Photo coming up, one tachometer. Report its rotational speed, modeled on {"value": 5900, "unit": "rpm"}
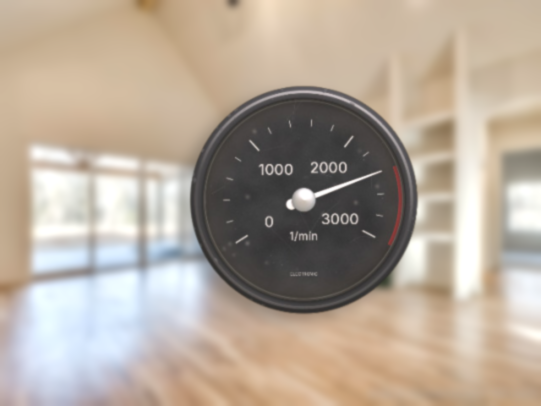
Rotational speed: {"value": 2400, "unit": "rpm"}
